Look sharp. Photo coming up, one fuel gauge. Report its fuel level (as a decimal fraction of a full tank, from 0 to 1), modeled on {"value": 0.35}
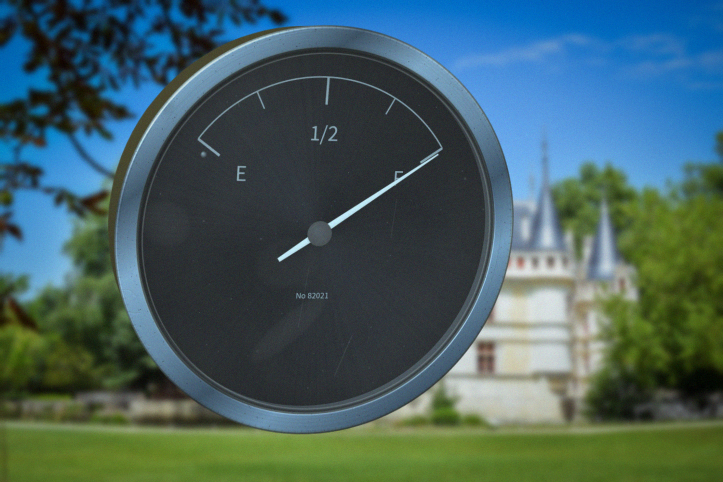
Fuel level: {"value": 1}
